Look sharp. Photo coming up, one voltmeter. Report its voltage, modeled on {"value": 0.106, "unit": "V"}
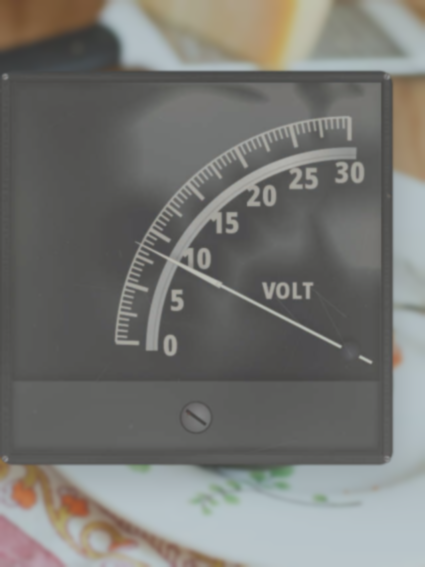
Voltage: {"value": 8.5, "unit": "V"}
